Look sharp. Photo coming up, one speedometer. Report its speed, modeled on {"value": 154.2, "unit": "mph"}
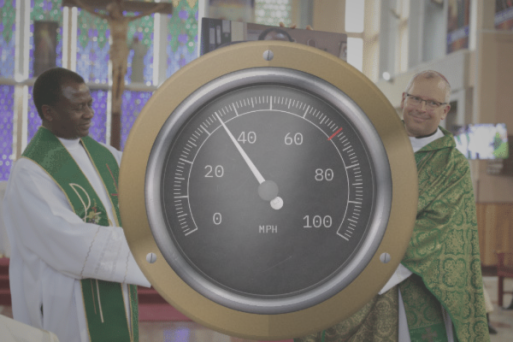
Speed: {"value": 35, "unit": "mph"}
